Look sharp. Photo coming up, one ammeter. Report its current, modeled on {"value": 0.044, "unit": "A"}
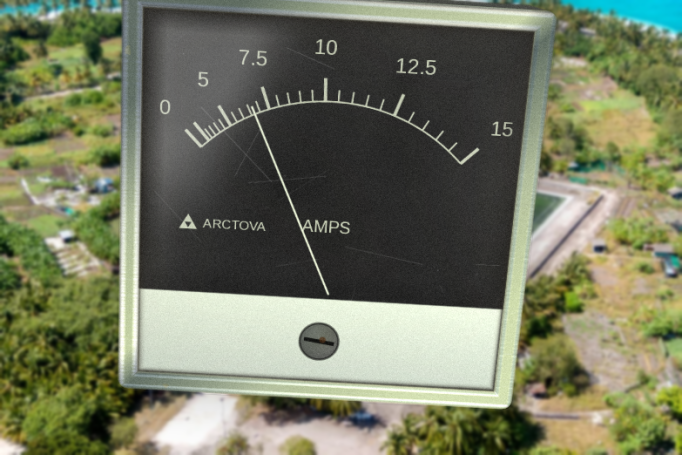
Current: {"value": 6.75, "unit": "A"}
